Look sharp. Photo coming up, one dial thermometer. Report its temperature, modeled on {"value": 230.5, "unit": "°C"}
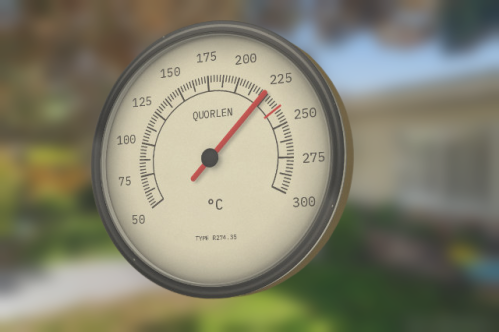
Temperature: {"value": 225, "unit": "°C"}
